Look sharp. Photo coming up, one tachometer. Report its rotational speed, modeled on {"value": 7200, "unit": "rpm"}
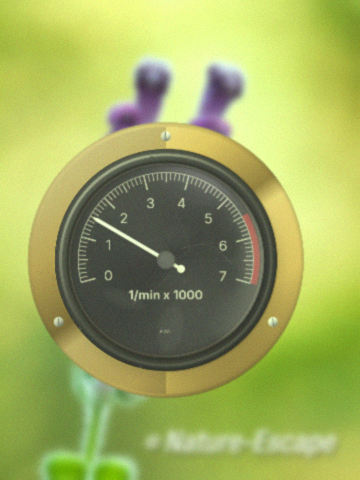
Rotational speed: {"value": 1500, "unit": "rpm"}
